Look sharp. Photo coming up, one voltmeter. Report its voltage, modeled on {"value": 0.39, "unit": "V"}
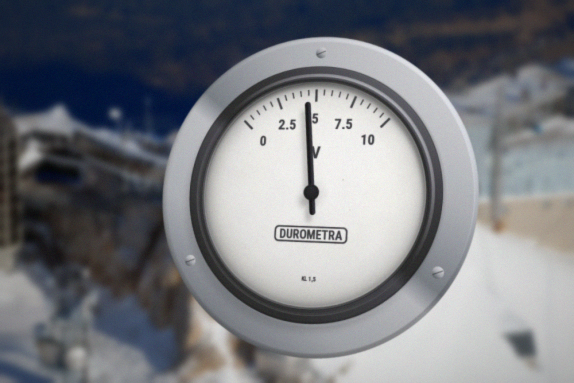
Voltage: {"value": 4.5, "unit": "V"}
